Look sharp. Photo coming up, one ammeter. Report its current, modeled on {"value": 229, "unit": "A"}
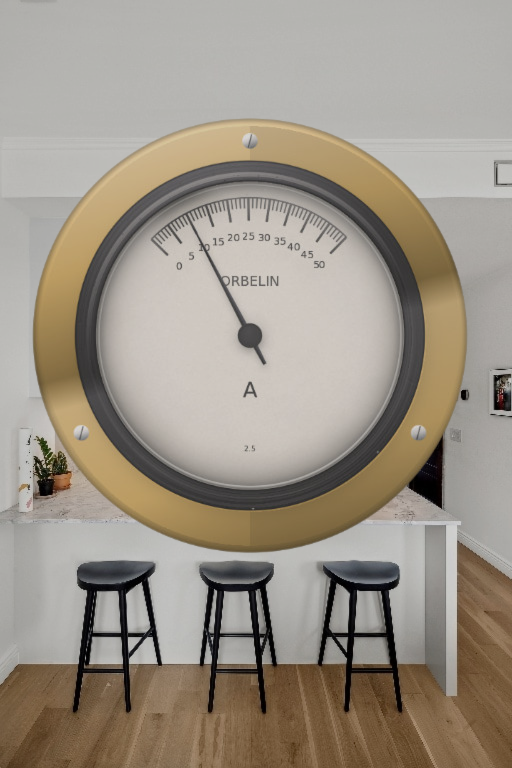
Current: {"value": 10, "unit": "A"}
